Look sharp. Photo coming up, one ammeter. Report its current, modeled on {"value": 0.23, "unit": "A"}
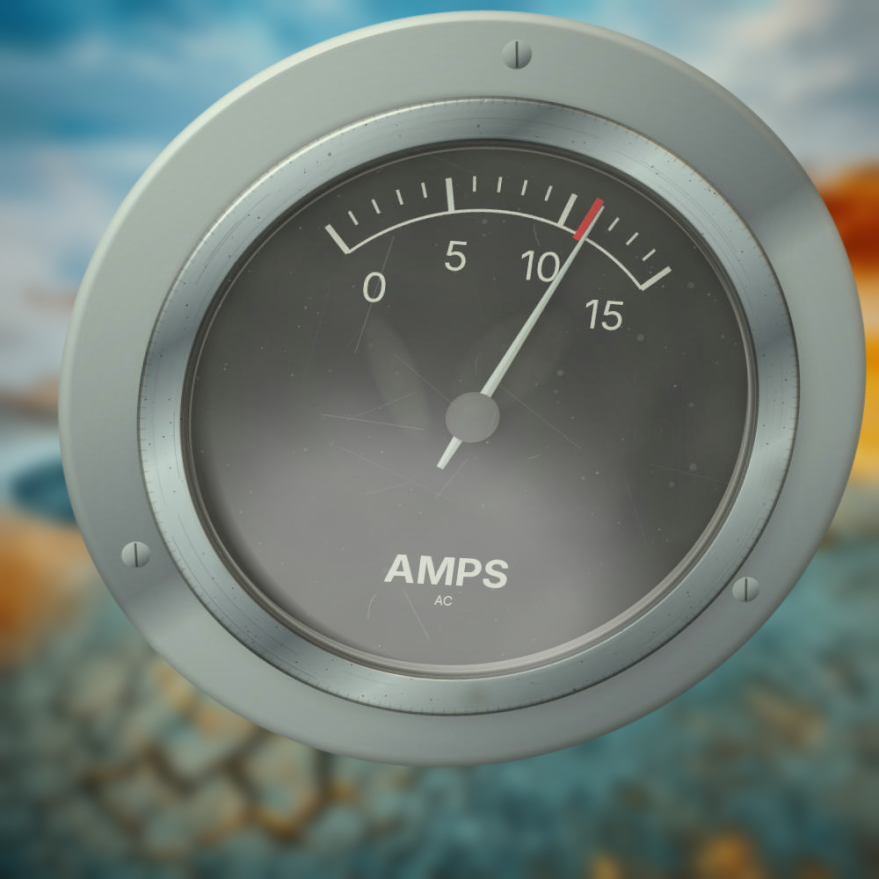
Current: {"value": 11, "unit": "A"}
